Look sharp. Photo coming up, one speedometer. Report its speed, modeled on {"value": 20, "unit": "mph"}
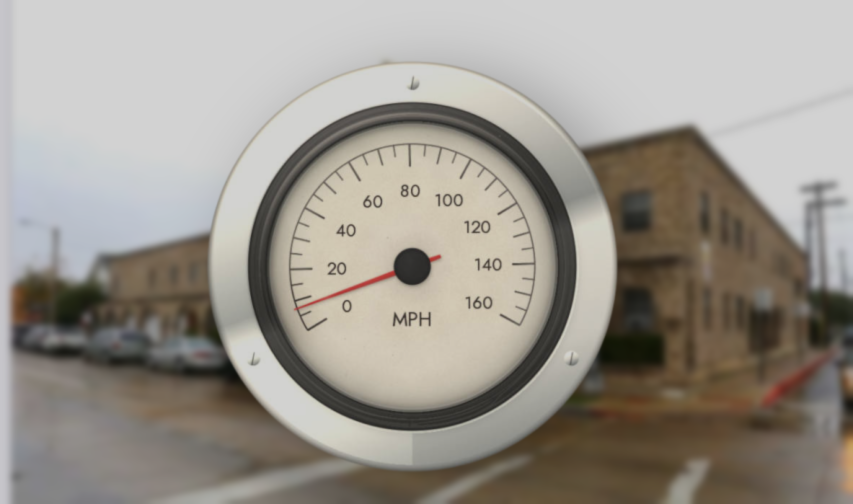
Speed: {"value": 7.5, "unit": "mph"}
